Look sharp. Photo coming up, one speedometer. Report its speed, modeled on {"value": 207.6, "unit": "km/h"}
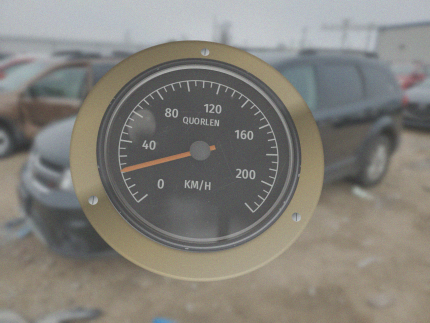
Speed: {"value": 20, "unit": "km/h"}
